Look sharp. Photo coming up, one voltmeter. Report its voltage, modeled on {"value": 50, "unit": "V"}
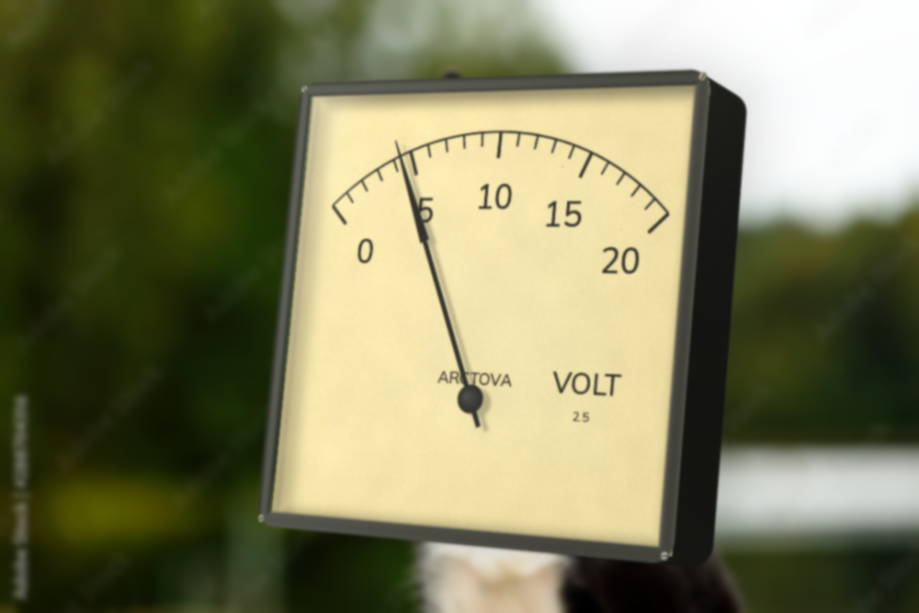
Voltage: {"value": 4.5, "unit": "V"}
